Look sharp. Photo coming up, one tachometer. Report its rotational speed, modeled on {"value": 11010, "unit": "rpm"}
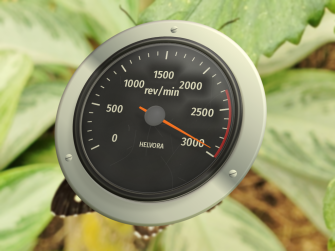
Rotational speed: {"value": 2950, "unit": "rpm"}
